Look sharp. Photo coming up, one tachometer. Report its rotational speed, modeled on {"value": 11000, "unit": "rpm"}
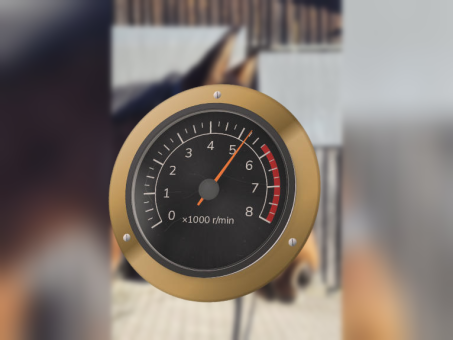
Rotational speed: {"value": 5250, "unit": "rpm"}
